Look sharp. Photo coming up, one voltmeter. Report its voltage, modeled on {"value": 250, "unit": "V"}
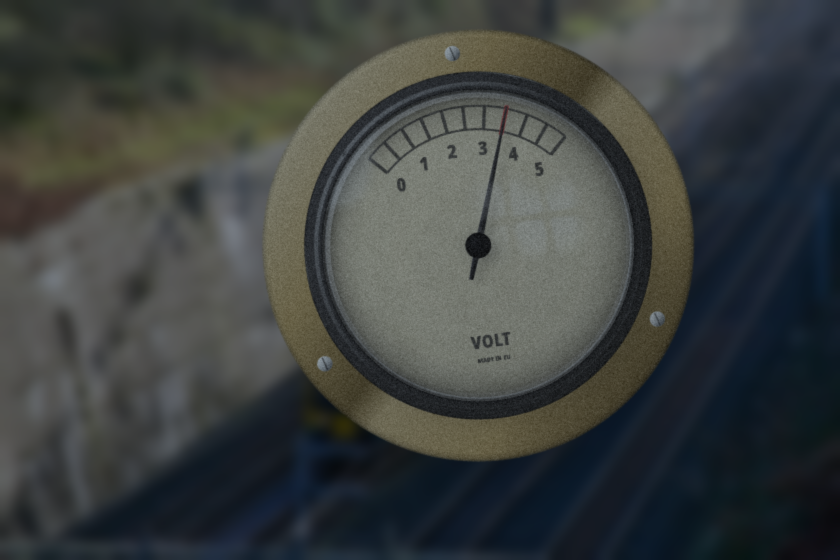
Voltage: {"value": 3.5, "unit": "V"}
